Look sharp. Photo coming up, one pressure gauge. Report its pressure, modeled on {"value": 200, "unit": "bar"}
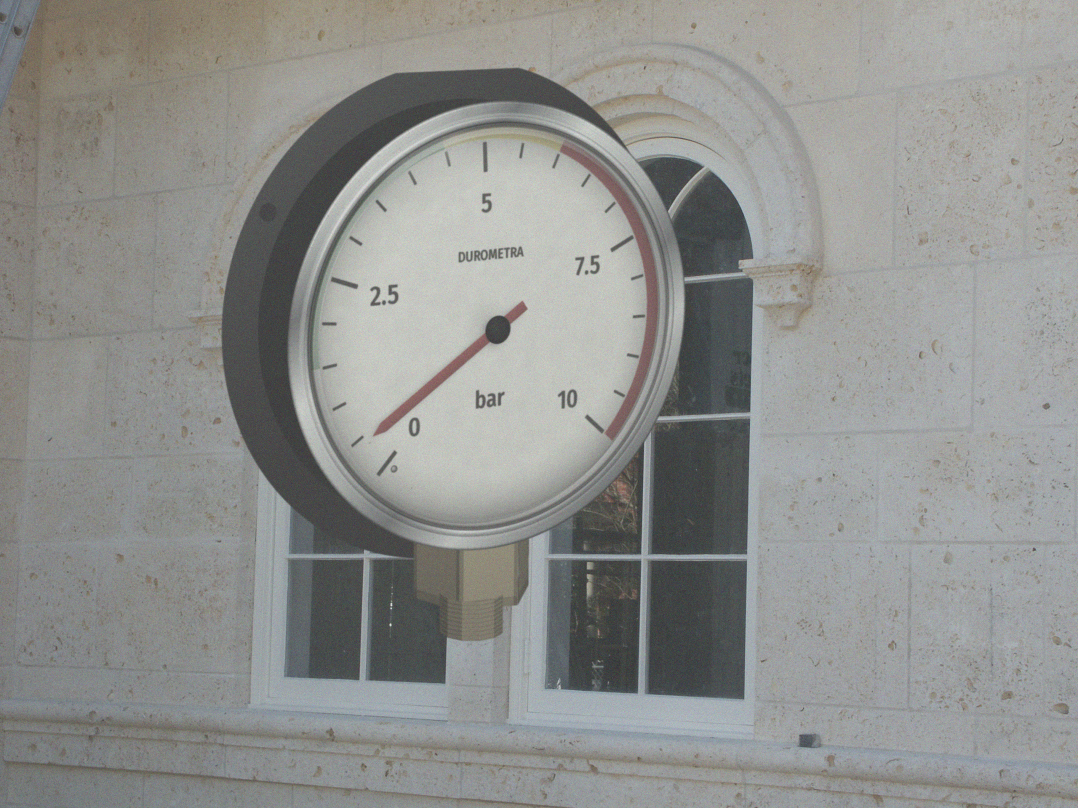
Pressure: {"value": 0.5, "unit": "bar"}
